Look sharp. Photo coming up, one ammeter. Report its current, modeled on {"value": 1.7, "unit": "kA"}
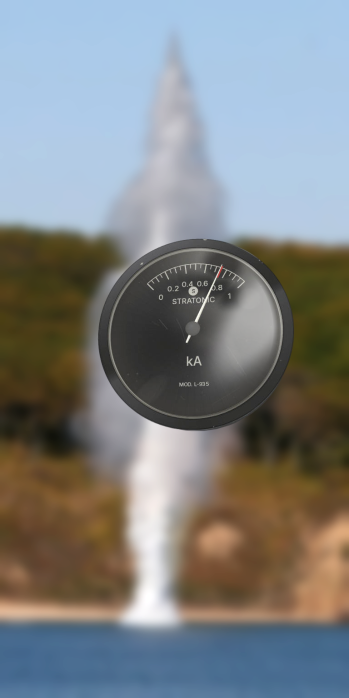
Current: {"value": 0.75, "unit": "kA"}
